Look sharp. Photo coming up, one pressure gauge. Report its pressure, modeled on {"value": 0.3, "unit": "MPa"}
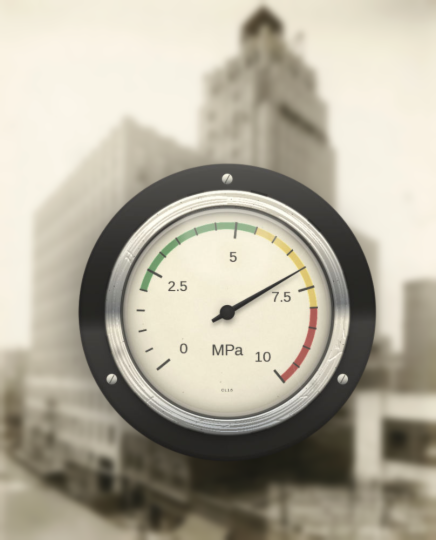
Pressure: {"value": 7, "unit": "MPa"}
